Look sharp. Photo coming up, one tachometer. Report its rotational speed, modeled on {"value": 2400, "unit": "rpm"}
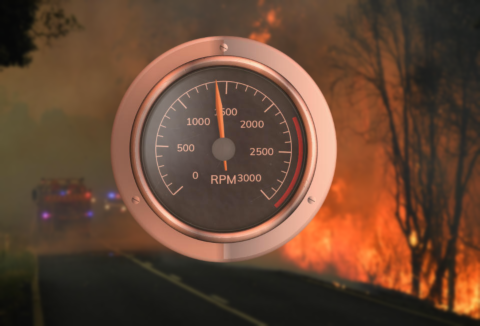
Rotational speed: {"value": 1400, "unit": "rpm"}
